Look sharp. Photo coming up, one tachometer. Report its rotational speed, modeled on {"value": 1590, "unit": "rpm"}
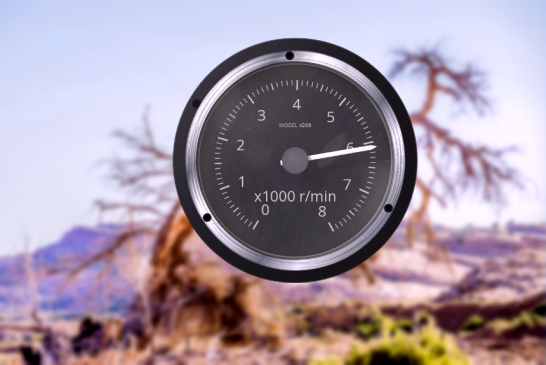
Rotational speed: {"value": 6100, "unit": "rpm"}
